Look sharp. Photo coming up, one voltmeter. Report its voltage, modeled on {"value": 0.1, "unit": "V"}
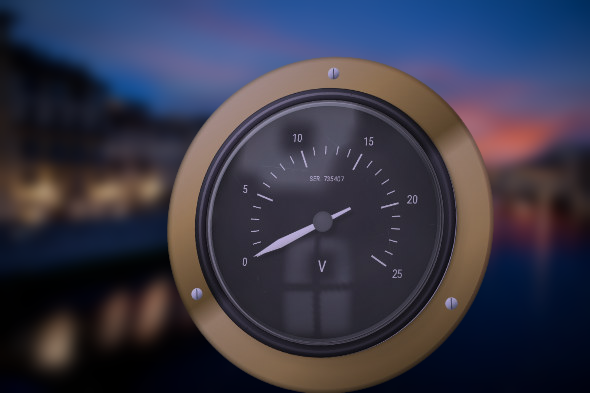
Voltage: {"value": 0, "unit": "V"}
